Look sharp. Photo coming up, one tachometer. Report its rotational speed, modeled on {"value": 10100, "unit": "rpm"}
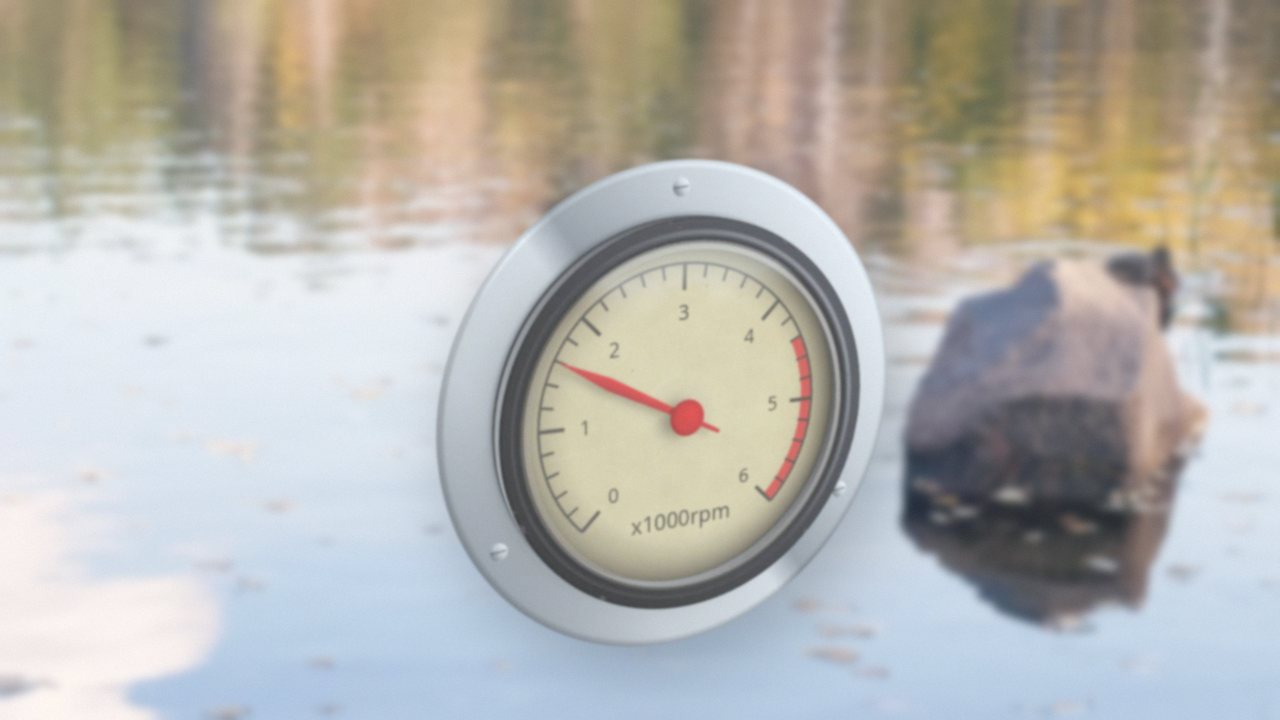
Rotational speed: {"value": 1600, "unit": "rpm"}
